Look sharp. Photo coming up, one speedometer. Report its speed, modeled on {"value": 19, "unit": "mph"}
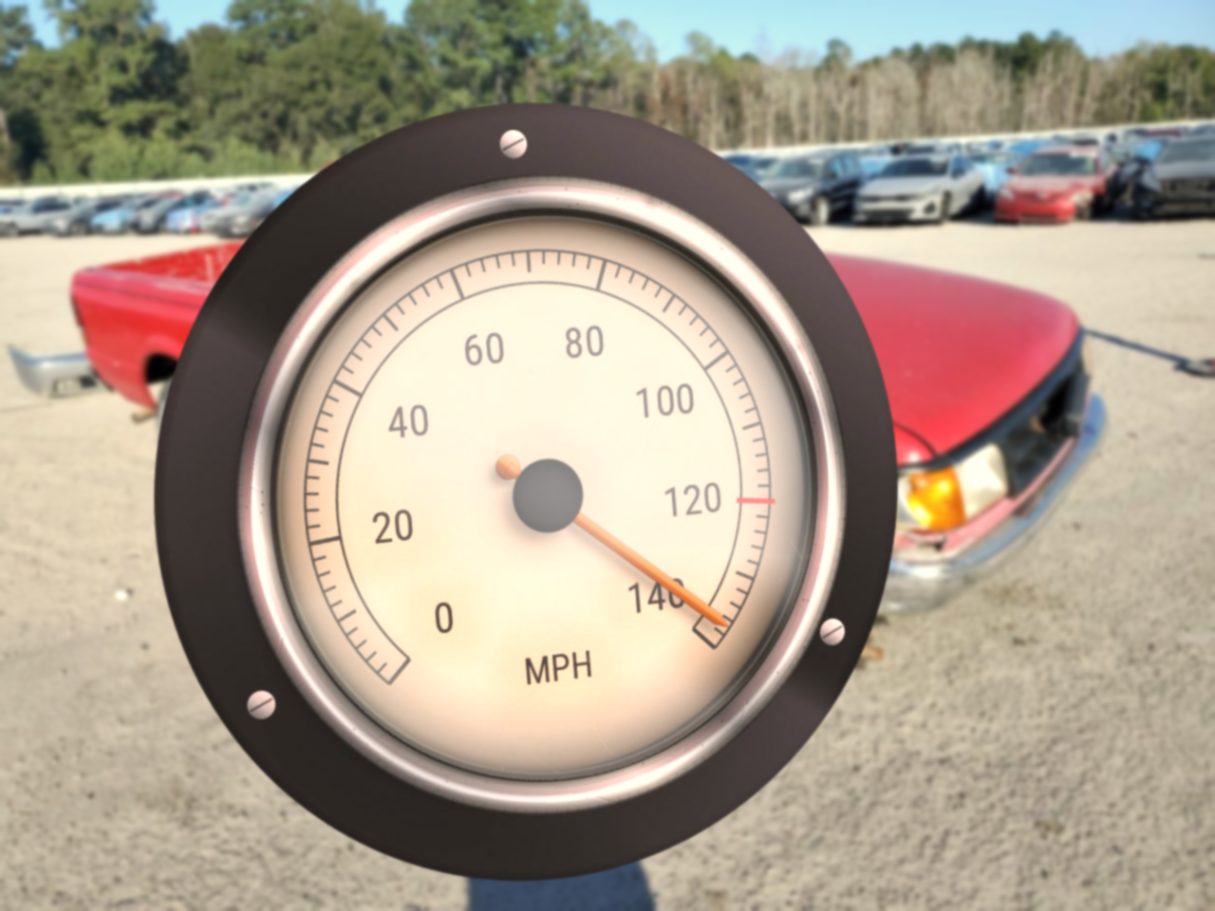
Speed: {"value": 137, "unit": "mph"}
